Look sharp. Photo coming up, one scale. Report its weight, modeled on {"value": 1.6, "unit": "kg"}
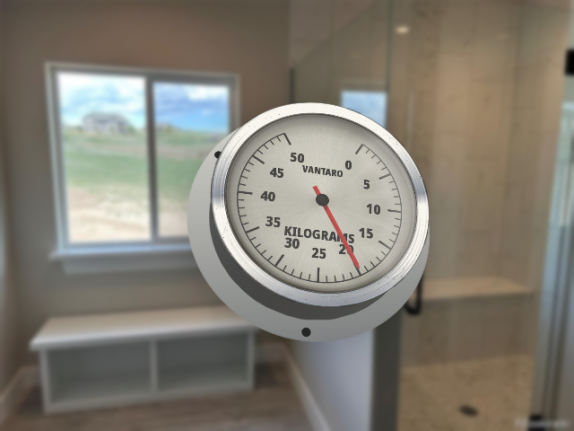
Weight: {"value": 20, "unit": "kg"}
